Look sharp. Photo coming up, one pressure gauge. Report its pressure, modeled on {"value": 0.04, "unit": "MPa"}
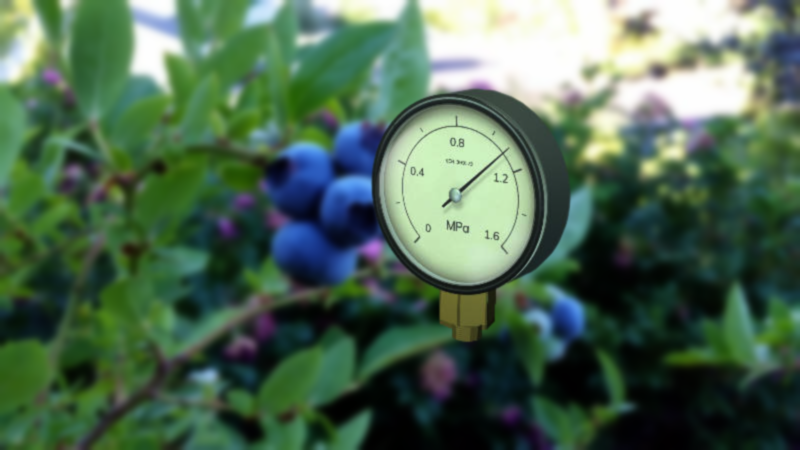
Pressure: {"value": 1.1, "unit": "MPa"}
